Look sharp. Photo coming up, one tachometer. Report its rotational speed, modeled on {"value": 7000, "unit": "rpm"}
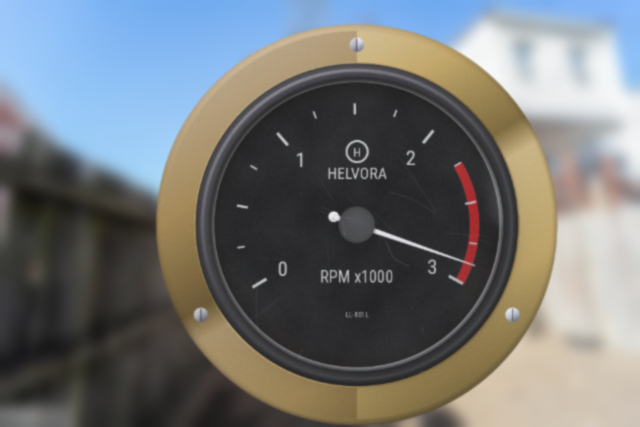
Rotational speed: {"value": 2875, "unit": "rpm"}
